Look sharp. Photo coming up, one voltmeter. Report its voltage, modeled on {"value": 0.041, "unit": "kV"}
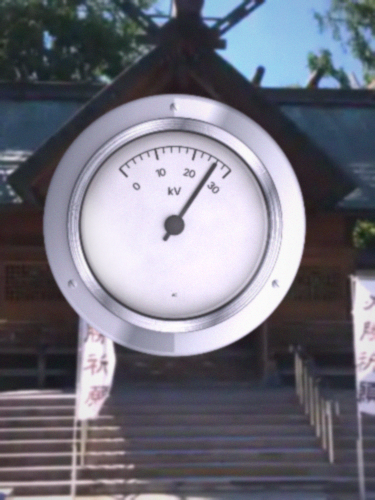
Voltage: {"value": 26, "unit": "kV"}
